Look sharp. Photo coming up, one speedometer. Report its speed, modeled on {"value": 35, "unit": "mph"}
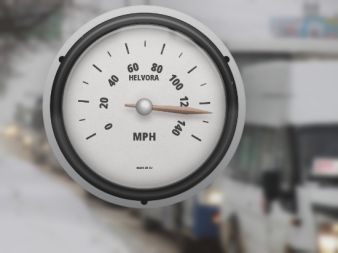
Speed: {"value": 125, "unit": "mph"}
